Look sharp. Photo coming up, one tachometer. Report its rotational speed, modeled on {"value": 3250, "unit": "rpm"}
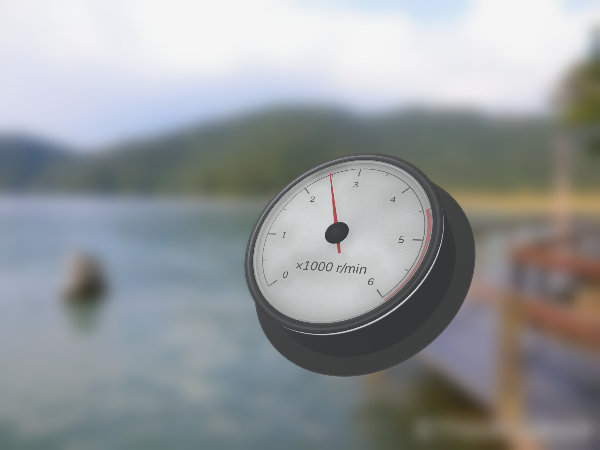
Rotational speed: {"value": 2500, "unit": "rpm"}
